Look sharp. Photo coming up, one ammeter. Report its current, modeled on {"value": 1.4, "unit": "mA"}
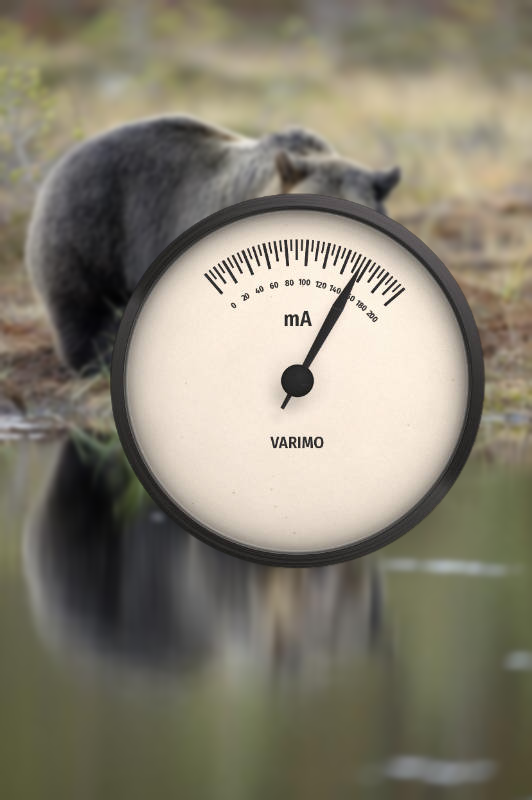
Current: {"value": 155, "unit": "mA"}
